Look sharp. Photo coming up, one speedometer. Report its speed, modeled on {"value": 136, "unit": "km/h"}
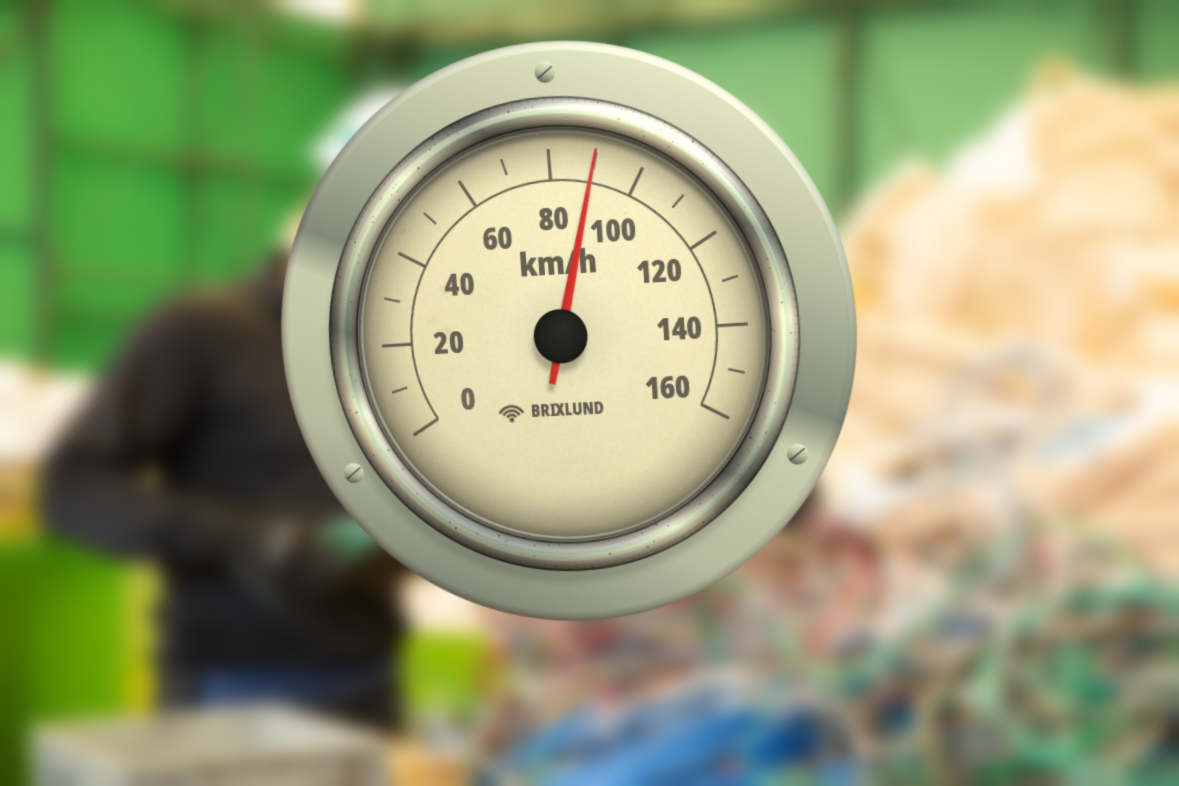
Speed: {"value": 90, "unit": "km/h"}
